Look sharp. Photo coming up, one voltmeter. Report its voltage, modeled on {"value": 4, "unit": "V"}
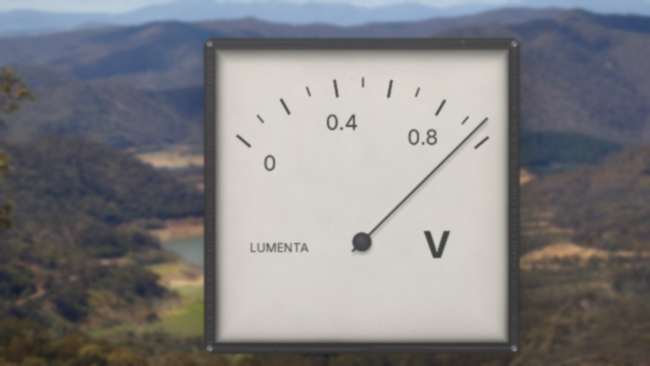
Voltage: {"value": 0.95, "unit": "V"}
